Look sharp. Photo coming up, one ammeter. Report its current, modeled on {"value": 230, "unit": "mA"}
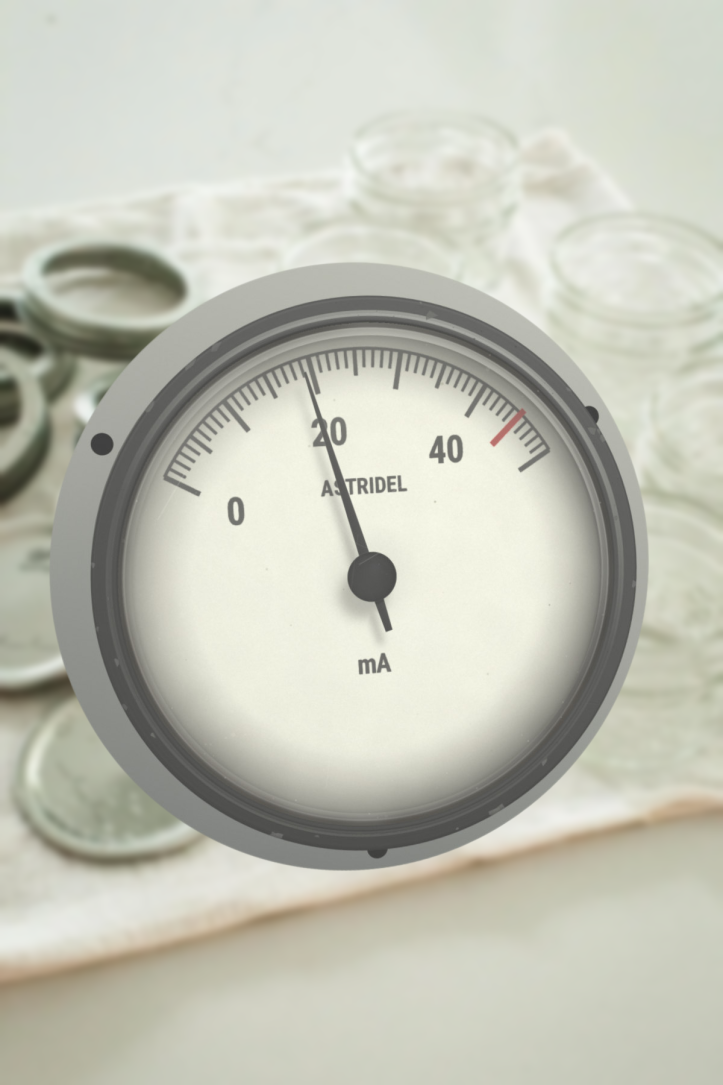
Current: {"value": 19, "unit": "mA"}
